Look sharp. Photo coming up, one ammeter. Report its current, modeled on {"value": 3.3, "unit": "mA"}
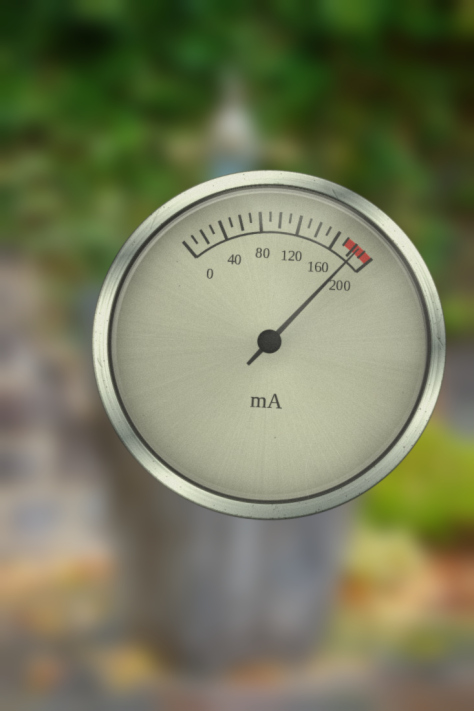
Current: {"value": 185, "unit": "mA"}
